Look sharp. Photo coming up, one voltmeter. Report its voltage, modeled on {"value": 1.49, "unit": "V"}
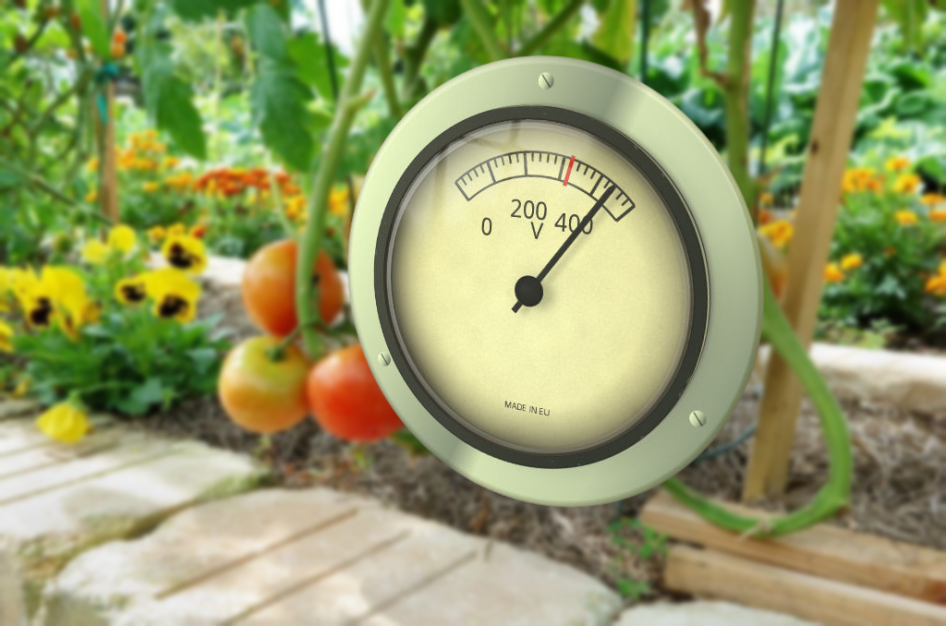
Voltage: {"value": 440, "unit": "V"}
